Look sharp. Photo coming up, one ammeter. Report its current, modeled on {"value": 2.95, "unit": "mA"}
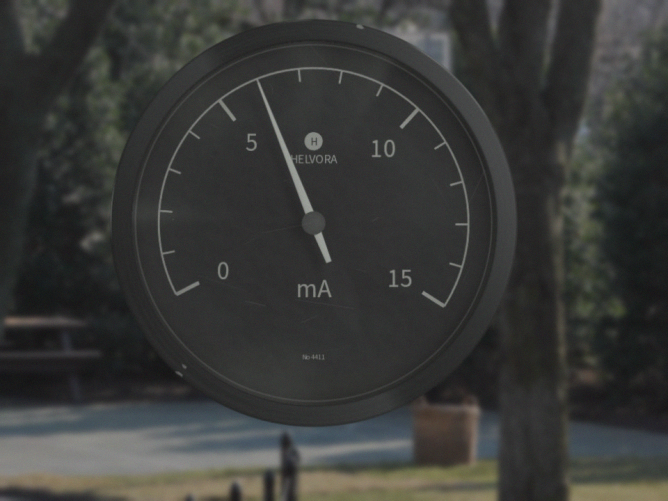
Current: {"value": 6, "unit": "mA"}
